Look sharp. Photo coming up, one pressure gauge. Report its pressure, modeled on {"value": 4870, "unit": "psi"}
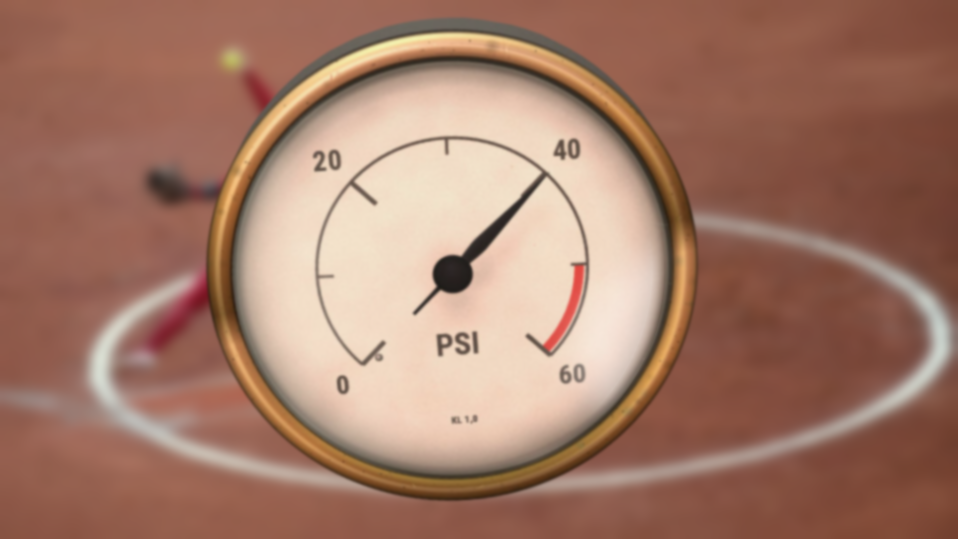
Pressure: {"value": 40, "unit": "psi"}
